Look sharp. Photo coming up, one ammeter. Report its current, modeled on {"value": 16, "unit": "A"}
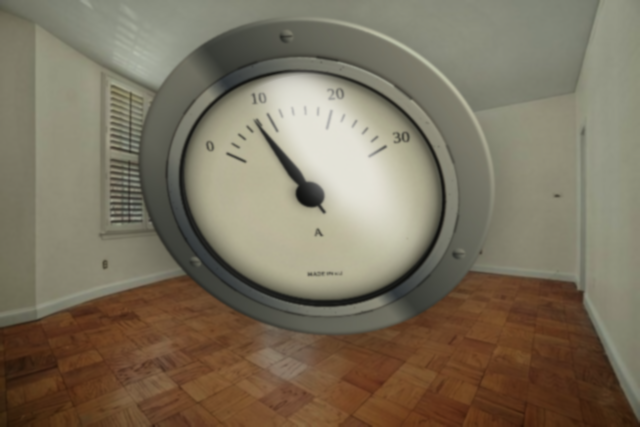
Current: {"value": 8, "unit": "A"}
